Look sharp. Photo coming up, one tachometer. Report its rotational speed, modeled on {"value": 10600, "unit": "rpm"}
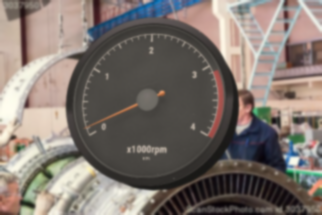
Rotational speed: {"value": 100, "unit": "rpm"}
